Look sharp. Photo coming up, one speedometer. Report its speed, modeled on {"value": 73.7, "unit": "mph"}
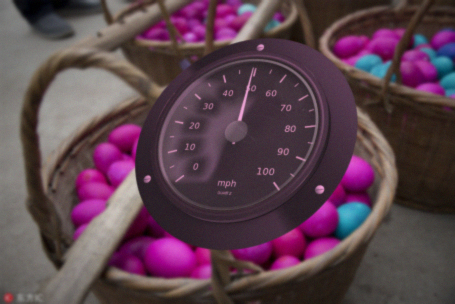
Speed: {"value": 50, "unit": "mph"}
